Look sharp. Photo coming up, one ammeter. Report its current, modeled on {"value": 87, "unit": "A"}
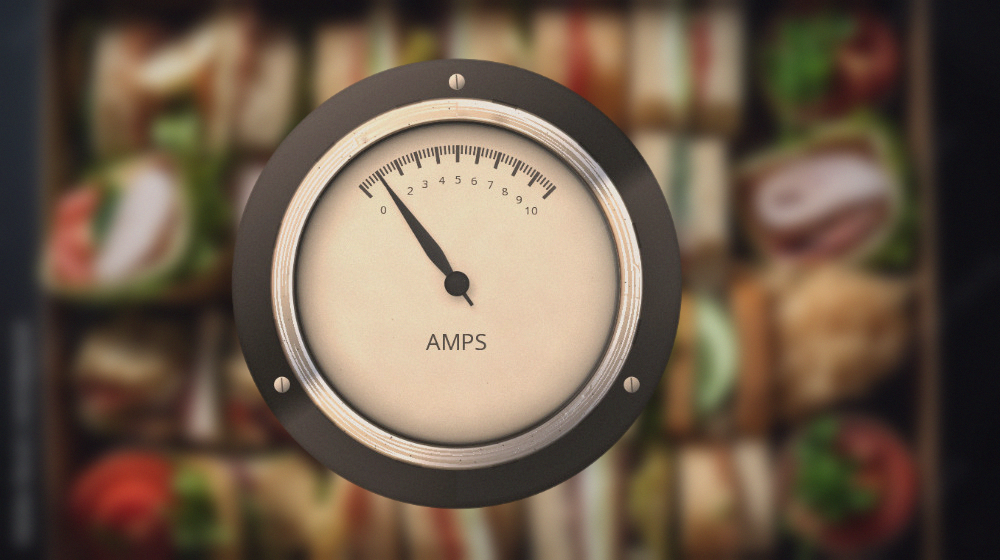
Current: {"value": 1, "unit": "A"}
